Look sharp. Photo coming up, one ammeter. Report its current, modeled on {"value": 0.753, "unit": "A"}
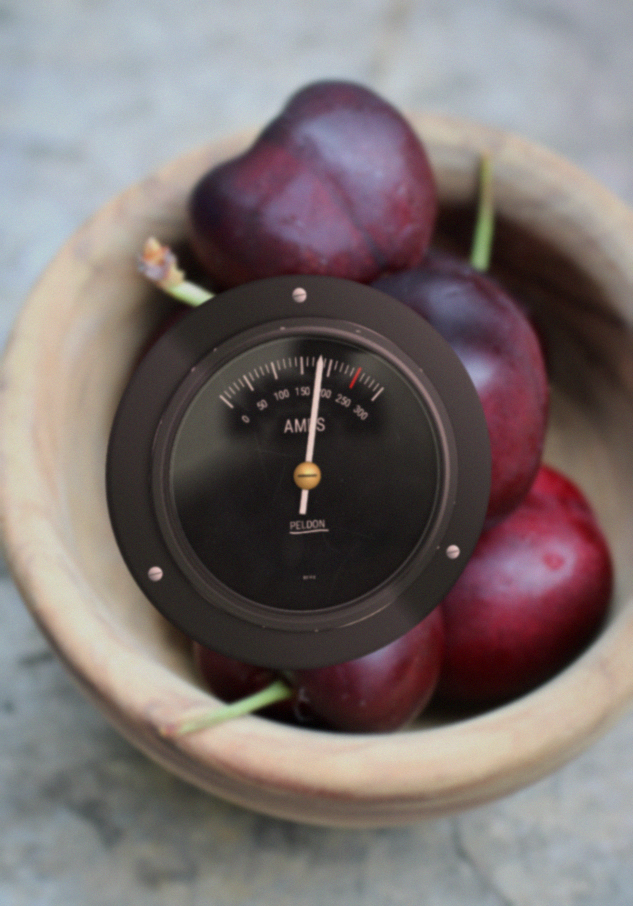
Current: {"value": 180, "unit": "A"}
